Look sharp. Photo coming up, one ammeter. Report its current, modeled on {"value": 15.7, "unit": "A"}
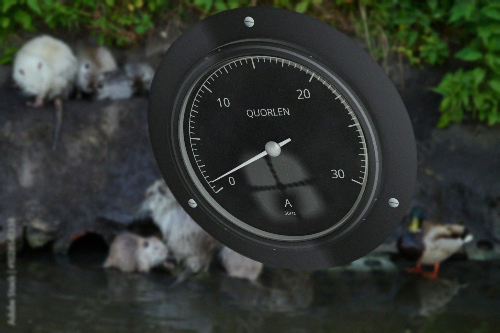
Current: {"value": 1, "unit": "A"}
